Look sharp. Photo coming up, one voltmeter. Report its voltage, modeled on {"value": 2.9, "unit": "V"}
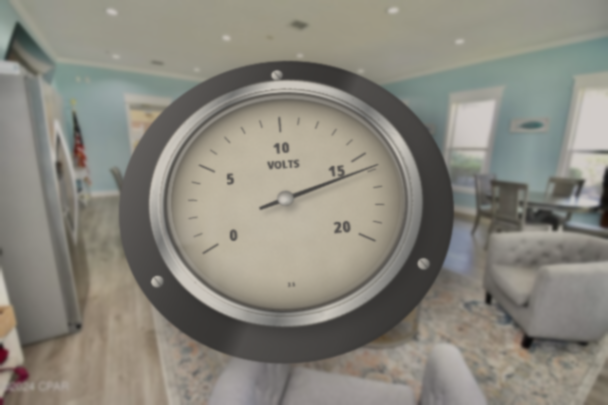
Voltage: {"value": 16, "unit": "V"}
